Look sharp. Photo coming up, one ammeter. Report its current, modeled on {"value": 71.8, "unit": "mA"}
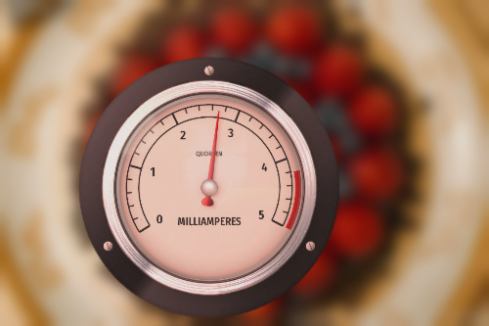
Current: {"value": 2.7, "unit": "mA"}
